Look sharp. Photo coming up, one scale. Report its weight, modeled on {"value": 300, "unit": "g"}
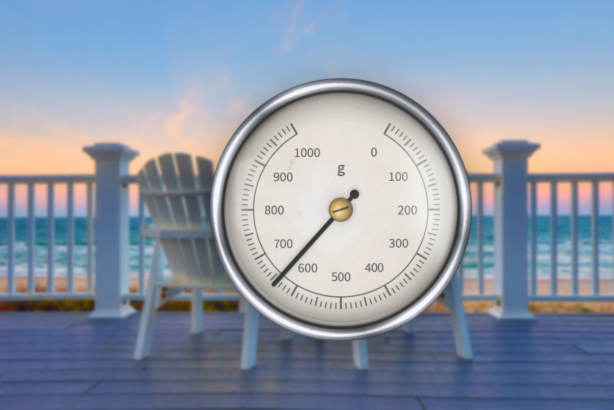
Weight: {"value": 640, "unit": "g"}
